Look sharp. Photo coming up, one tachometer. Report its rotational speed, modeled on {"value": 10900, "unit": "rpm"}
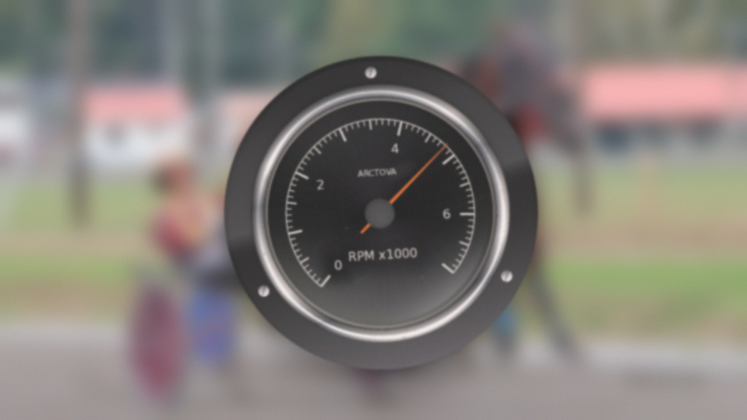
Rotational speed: {"value": 4800, "unit": "rpm"}
